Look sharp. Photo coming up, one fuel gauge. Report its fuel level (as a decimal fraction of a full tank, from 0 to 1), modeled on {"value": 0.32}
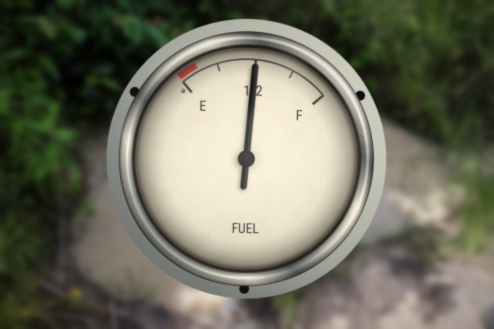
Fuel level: {"value": 0.5}
